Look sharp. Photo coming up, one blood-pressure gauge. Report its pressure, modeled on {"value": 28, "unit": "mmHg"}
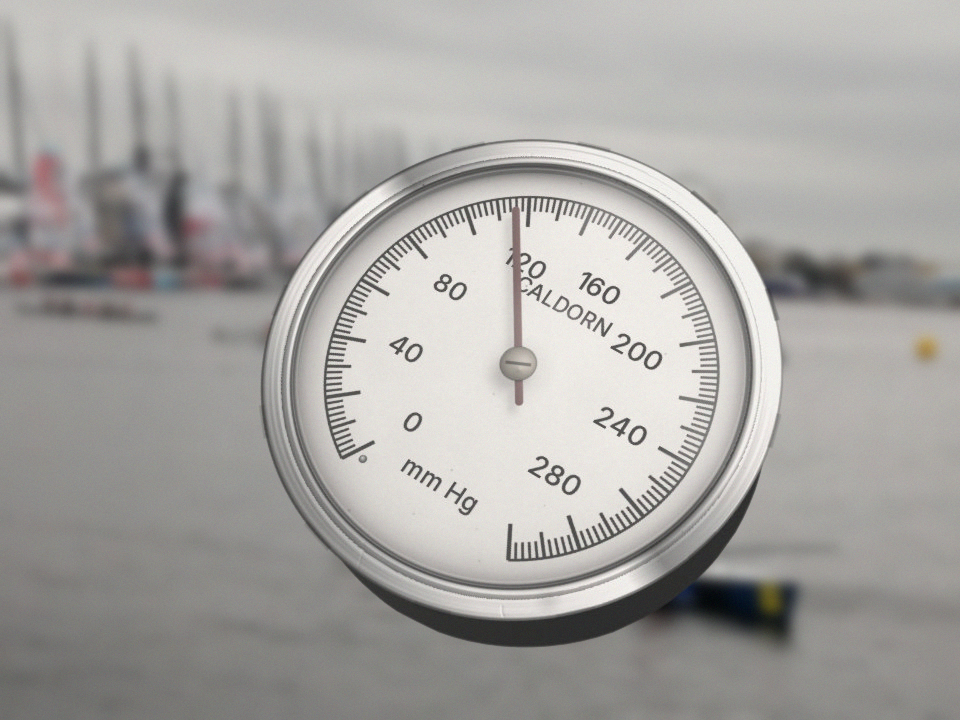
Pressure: {"value": 116, "unit": "mmHg"}
